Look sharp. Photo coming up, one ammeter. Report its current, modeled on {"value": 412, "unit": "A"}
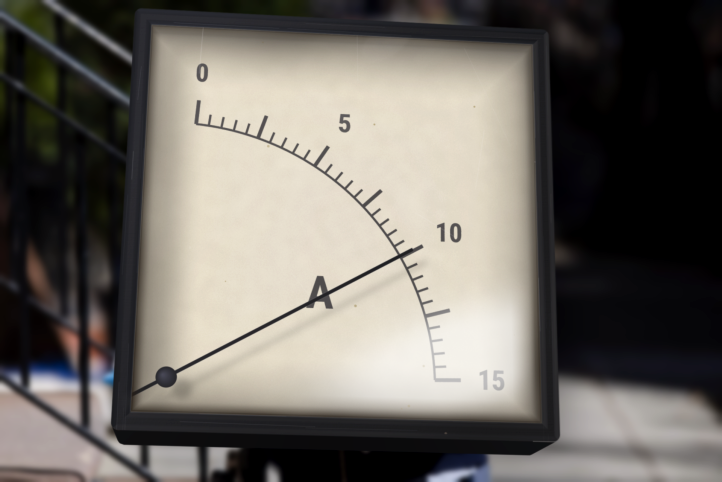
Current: {"value": 10, "unit": "A"}
